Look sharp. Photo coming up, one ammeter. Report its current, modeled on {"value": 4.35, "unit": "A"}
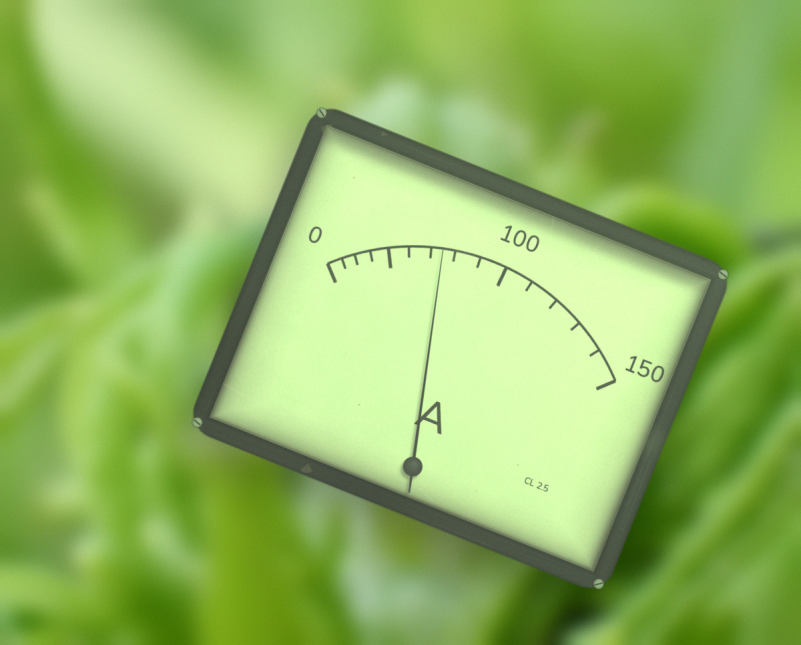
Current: {"value": 75, "unit": "A"}
